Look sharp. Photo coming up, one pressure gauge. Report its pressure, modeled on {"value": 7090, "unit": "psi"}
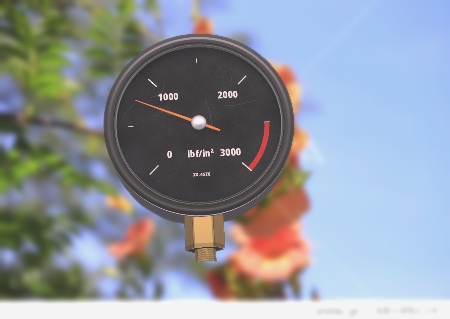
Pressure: {"value": 750, "unit": "psi"}
